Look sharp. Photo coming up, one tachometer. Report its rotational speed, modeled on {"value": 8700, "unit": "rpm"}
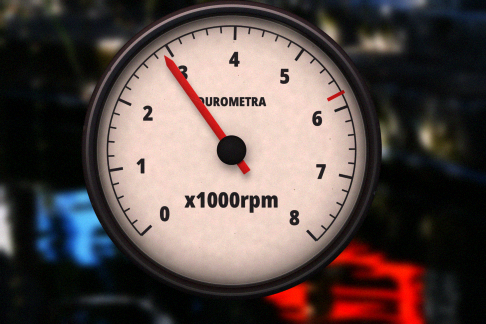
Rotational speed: {"value": 2900, "unit": "rpm"}
